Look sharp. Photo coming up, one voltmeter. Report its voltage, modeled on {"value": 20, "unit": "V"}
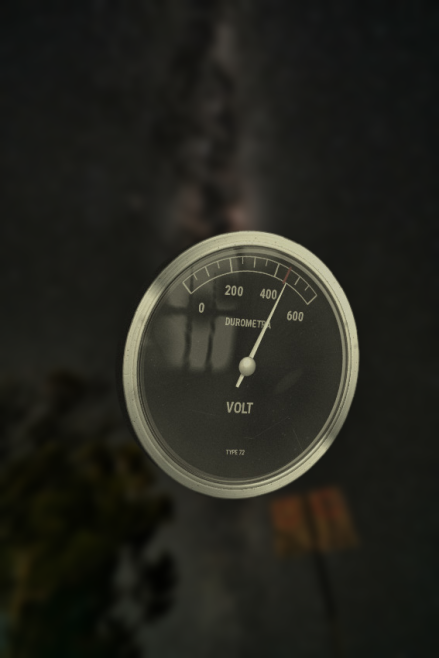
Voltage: {"value": 450, "unit": "V"}
